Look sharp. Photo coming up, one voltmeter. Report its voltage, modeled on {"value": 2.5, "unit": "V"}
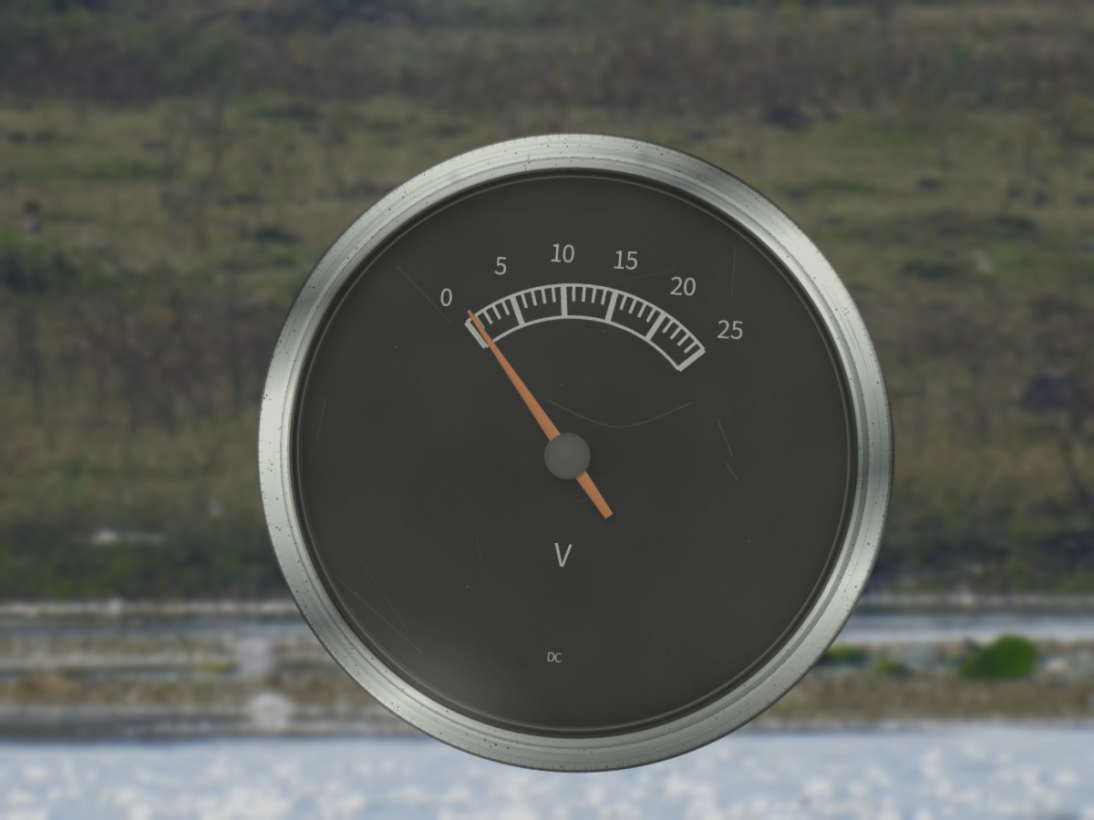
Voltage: {"value": 1, "unit": "V"}
